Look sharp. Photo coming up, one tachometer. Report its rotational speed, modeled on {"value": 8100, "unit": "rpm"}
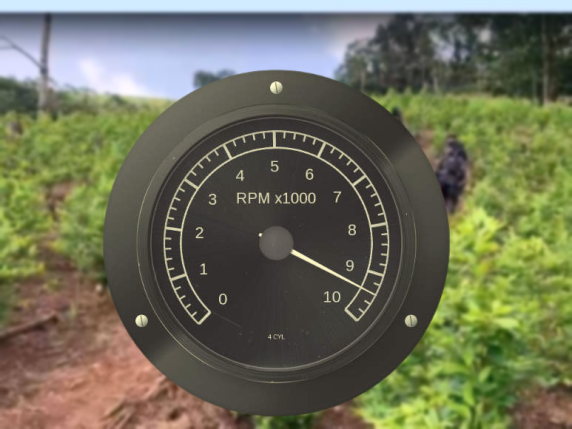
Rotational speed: {"value": 9400, "unit": "rpm"}
